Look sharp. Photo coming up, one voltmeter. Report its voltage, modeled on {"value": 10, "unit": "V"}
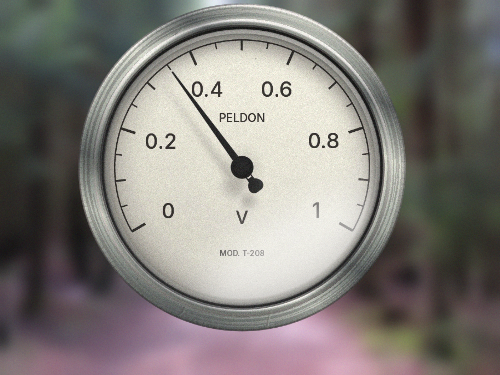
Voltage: {"value": 0.35, "unit": "V"}
